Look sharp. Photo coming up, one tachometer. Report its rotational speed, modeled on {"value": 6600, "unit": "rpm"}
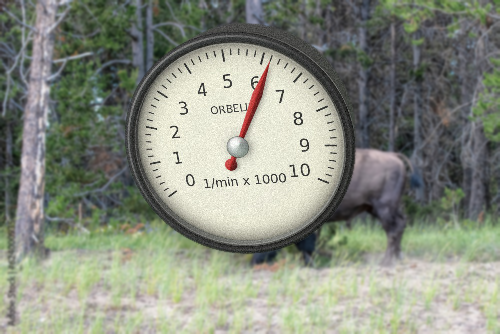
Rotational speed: {"value": 6200, "unit": "rpm"}
